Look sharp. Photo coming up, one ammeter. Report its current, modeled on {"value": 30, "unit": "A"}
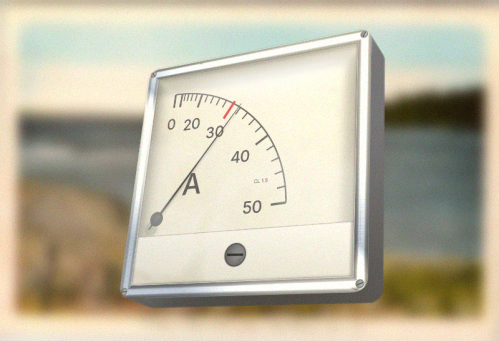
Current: {"value": 32, "unit": "A"}
